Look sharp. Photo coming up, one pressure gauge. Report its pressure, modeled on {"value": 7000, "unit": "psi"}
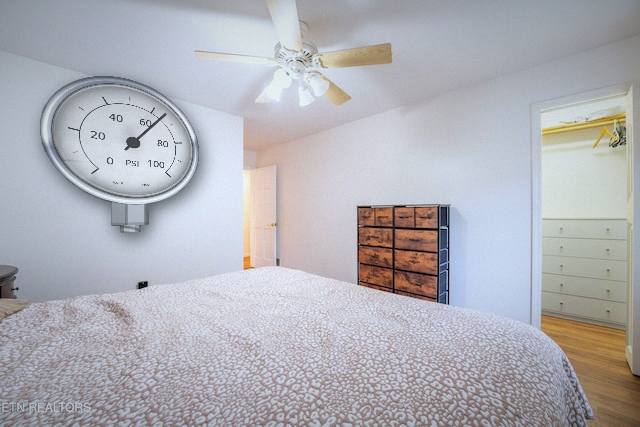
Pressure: {"value": 65, "unit": "psi"}
